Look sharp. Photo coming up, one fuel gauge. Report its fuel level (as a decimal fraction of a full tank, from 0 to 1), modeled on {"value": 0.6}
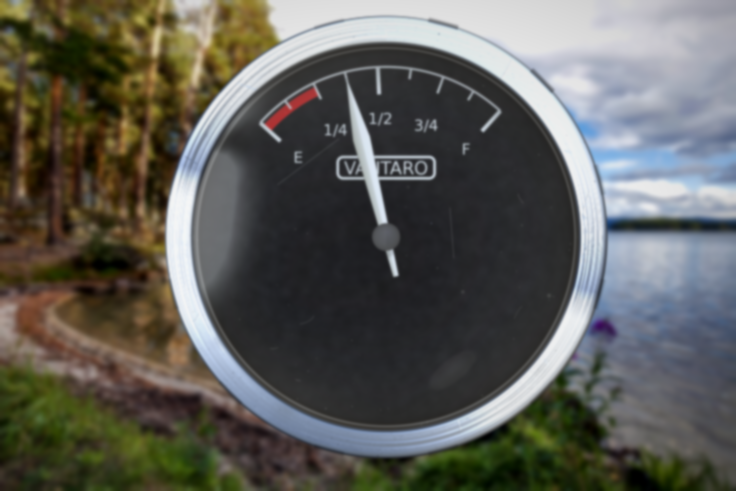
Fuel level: {"value": 0.375}
